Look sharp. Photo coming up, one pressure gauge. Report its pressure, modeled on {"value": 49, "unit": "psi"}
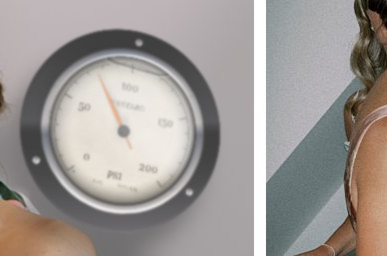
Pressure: {"value": 75, "unit": "psi"}
